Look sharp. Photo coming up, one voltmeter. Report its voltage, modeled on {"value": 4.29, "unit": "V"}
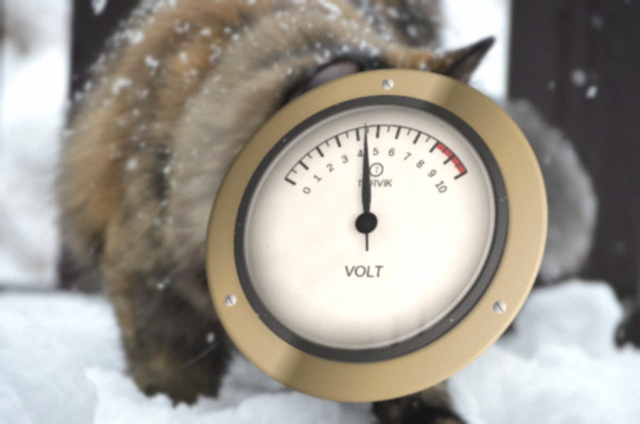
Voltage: {"value": 4.5, "unit": "V"}
